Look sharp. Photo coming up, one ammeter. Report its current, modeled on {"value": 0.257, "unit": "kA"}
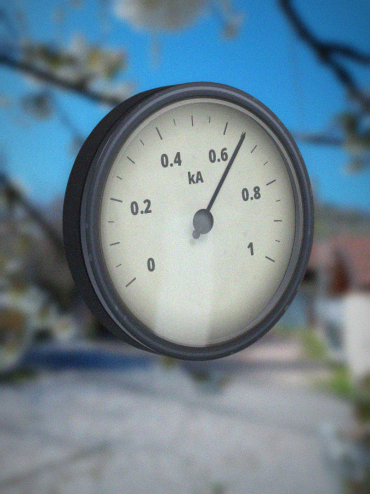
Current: {"value": 0.65, "unit": "kA"}
